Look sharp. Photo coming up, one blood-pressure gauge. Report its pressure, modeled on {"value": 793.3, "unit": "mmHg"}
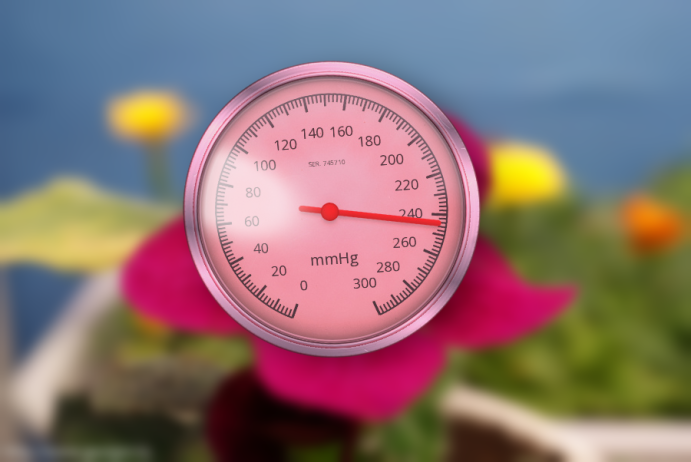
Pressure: {"value": 244, "unit": "mmHg"}
